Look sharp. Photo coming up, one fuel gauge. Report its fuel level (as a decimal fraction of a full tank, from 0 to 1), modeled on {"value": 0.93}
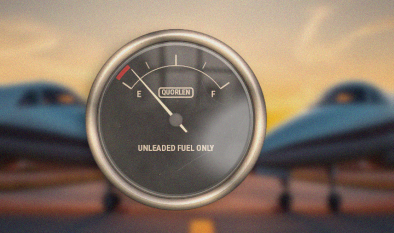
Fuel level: {"value": 0.125}
